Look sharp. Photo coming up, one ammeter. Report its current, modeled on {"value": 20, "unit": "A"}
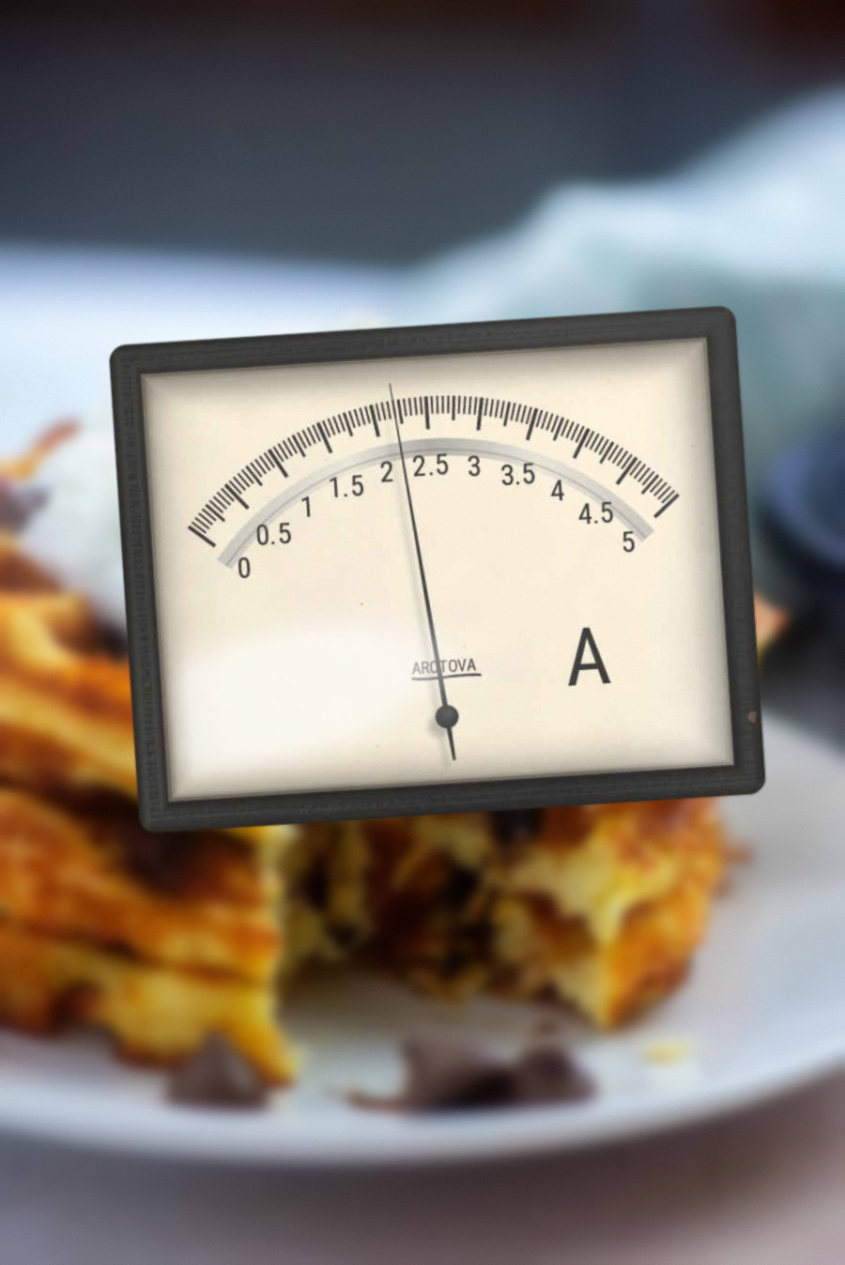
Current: {"value": 2.2, "unit": "A"}
